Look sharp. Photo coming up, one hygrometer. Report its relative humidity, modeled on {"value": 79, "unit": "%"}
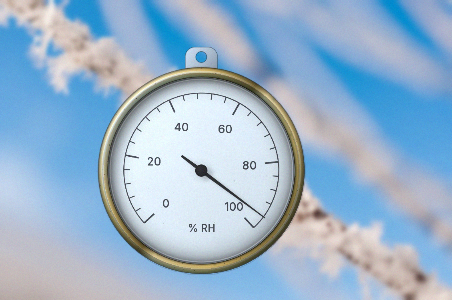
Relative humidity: {"value": 96, "unit": "%"}
